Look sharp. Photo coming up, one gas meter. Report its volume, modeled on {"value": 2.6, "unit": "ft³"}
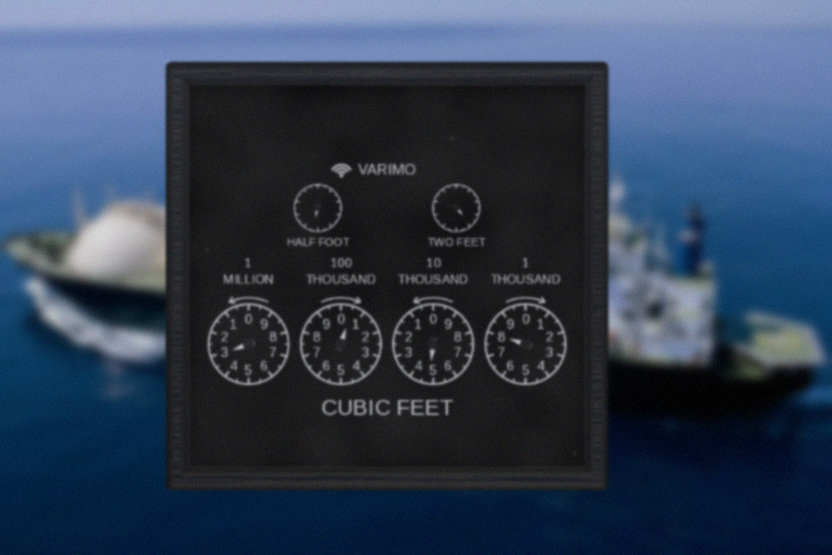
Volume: {"value": 304800, "unit": "ft³"}
